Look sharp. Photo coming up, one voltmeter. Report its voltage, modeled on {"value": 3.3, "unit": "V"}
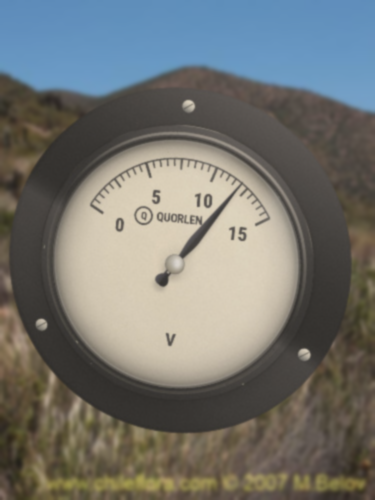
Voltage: {"value": 12, "unit": "V"}
